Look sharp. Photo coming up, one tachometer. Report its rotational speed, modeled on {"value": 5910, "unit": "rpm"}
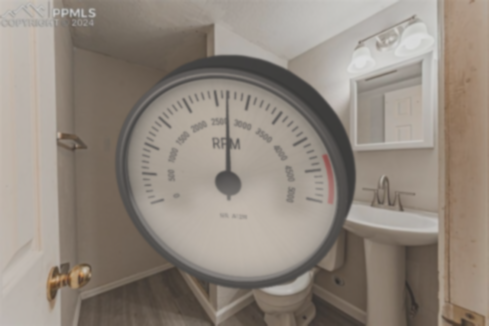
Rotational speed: {"value": 2700, "unit": "rpm"}
